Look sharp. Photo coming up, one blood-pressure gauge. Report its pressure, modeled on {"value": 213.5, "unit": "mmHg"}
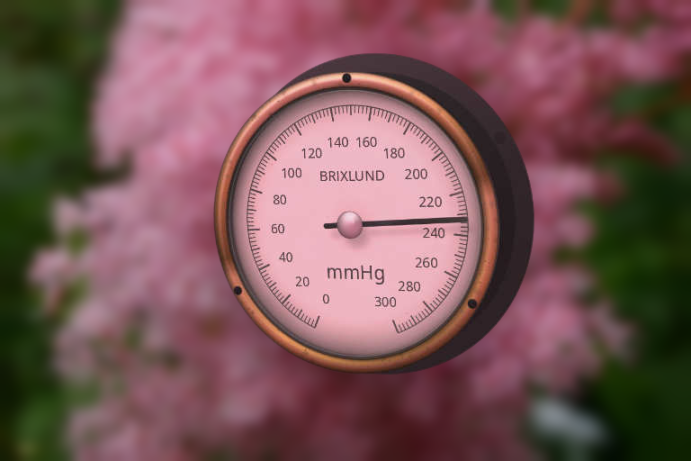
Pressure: {"value": 232, "unit": "mmHg"}
